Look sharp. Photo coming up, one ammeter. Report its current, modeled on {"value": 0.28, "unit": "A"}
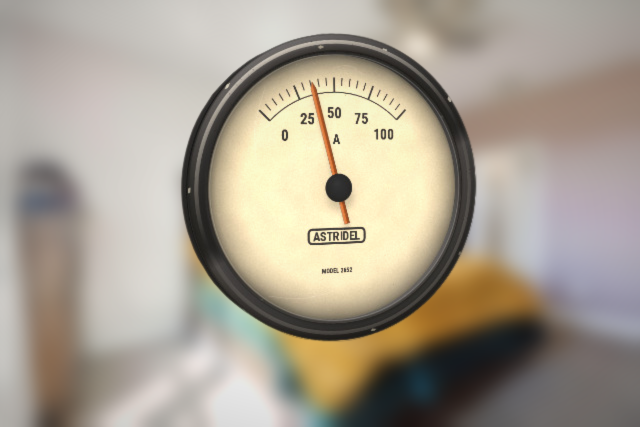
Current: {"value": 35, "unit": "A"}
